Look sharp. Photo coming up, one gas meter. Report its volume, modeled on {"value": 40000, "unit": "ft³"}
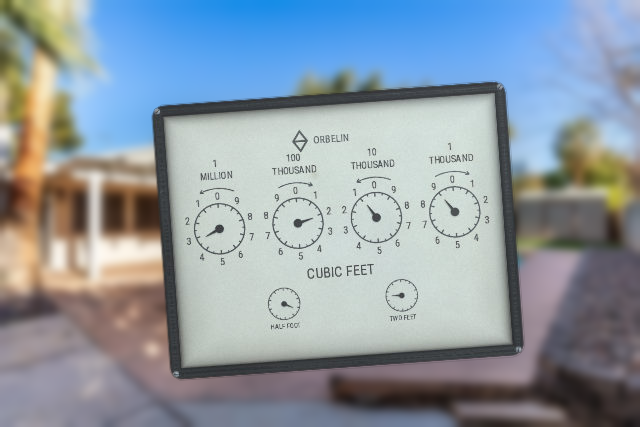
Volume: {"value": 320900, "unit": "ft³"}
